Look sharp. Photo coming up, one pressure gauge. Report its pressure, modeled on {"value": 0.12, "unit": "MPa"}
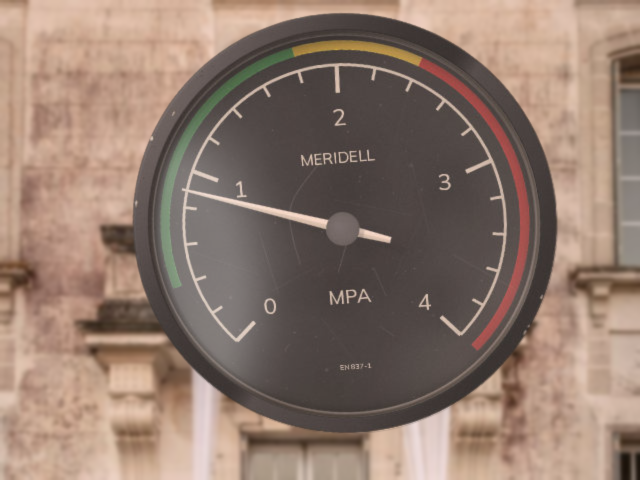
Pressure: {"value": 0.9, "unit": "MPa"}
